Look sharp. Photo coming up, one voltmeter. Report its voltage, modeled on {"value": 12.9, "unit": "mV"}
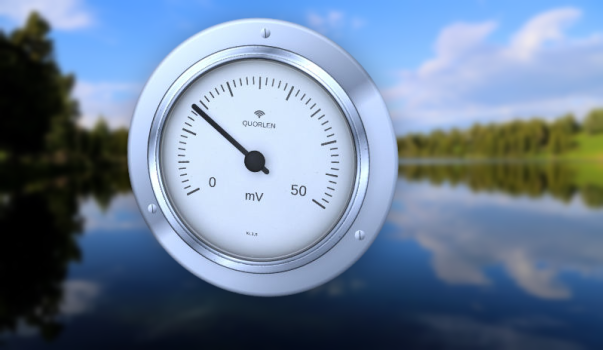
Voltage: {"value": 14, "unit": "mV"}
